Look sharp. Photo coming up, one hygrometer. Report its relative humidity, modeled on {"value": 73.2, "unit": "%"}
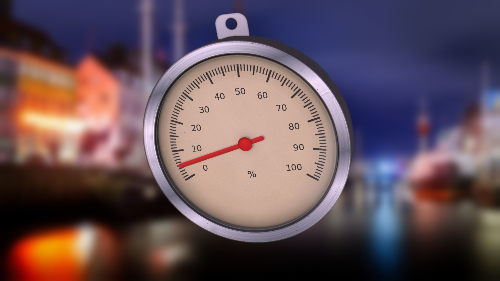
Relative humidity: {"value": 5, "unit": "%"}
